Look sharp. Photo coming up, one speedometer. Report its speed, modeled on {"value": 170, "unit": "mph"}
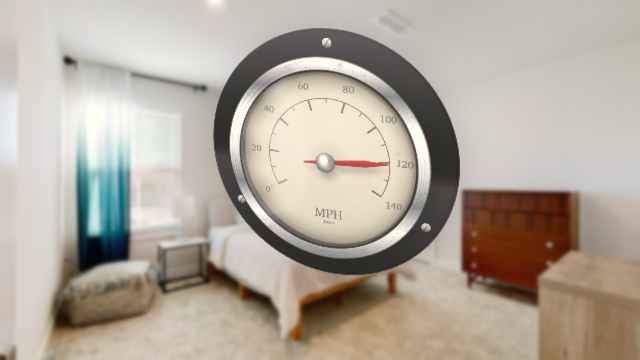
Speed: {"value": 120, "unit": "mph"}
